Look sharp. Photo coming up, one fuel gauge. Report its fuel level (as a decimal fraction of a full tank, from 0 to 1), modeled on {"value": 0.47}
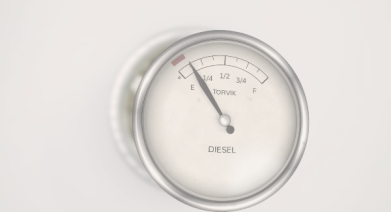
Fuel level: {"value": 0.125}
